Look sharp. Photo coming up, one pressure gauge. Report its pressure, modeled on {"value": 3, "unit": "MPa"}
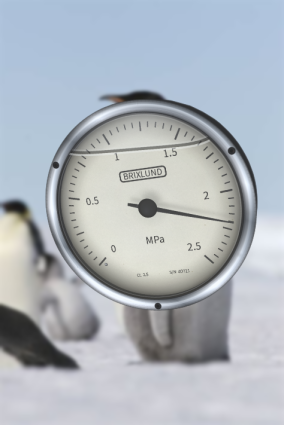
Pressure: {"value": 2.2, "unit": "MPa"}
